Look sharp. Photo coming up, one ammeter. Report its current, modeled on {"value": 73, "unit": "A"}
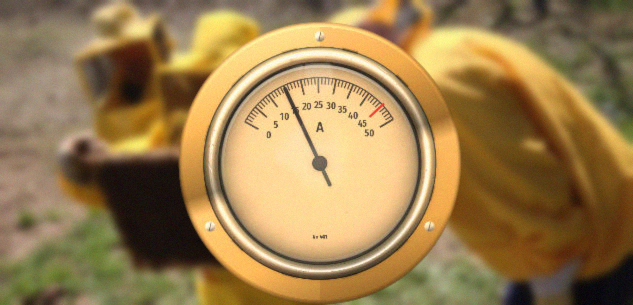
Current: {"value": 15, "unit": "A"}
